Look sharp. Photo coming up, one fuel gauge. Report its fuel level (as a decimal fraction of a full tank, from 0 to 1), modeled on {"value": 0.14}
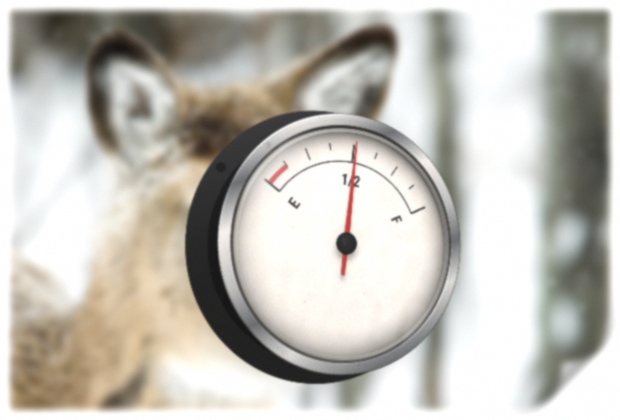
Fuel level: {"value": 0.5}
